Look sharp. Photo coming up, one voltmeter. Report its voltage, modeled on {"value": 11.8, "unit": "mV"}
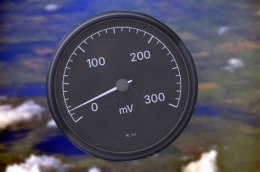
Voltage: {"value": 15, "unit": "mV"}
